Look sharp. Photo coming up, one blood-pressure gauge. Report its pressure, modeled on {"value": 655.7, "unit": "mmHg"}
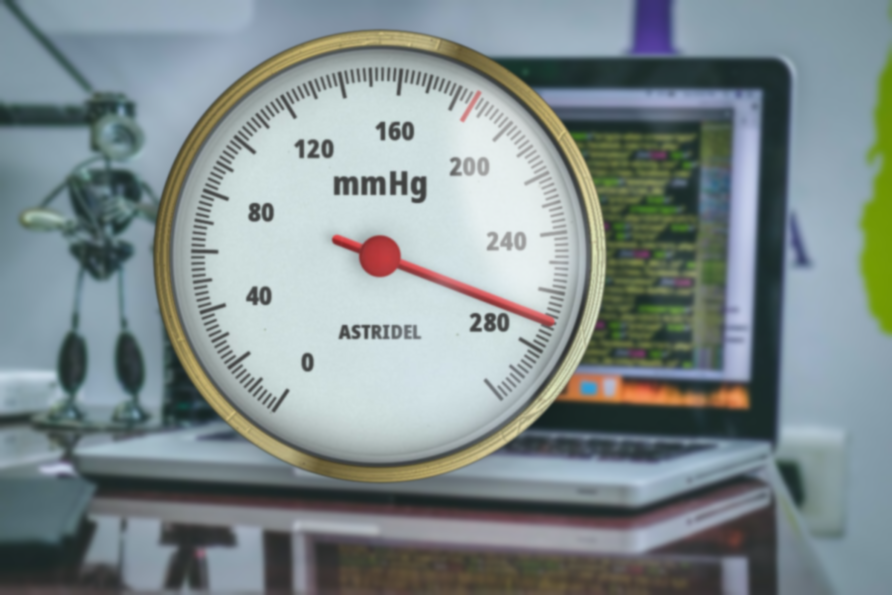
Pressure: {"value": 270, "unit": "mmHg"}
